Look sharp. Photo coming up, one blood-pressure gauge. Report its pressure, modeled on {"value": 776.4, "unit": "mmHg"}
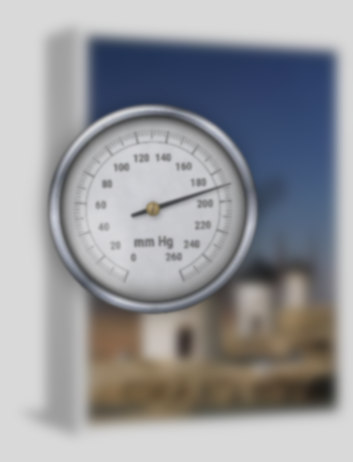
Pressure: {"value": 190, "unit": "mmHg"}
